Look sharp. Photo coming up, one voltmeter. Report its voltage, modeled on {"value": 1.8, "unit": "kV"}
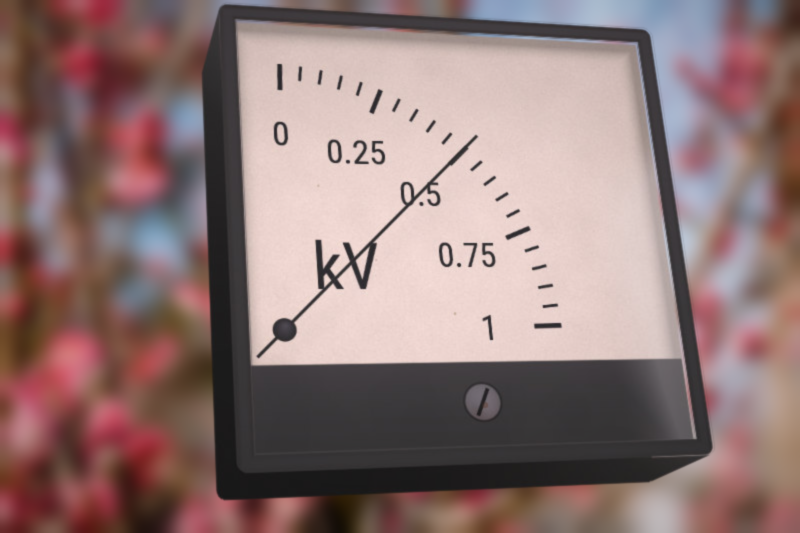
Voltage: {"value": 0.5, "unit": "kV"}
